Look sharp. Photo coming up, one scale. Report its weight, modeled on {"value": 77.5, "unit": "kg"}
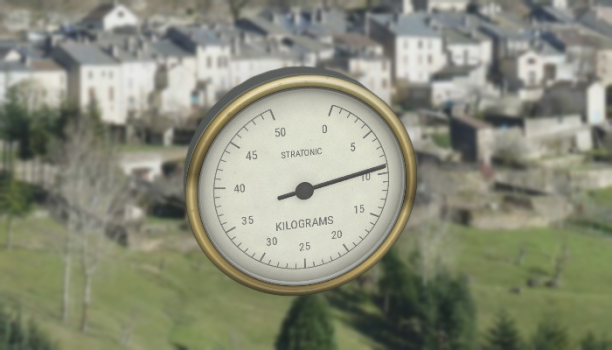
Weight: {"value": 9, "unit": "kg"}
